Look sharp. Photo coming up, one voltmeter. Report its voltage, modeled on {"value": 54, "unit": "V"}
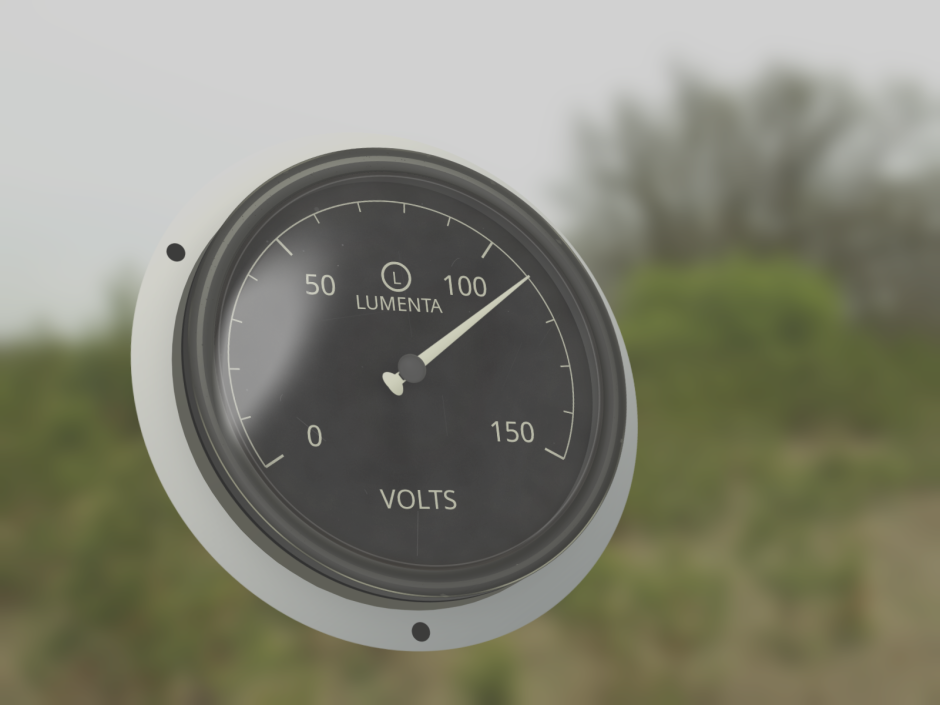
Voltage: {"value": 110, "unit": "V"}
